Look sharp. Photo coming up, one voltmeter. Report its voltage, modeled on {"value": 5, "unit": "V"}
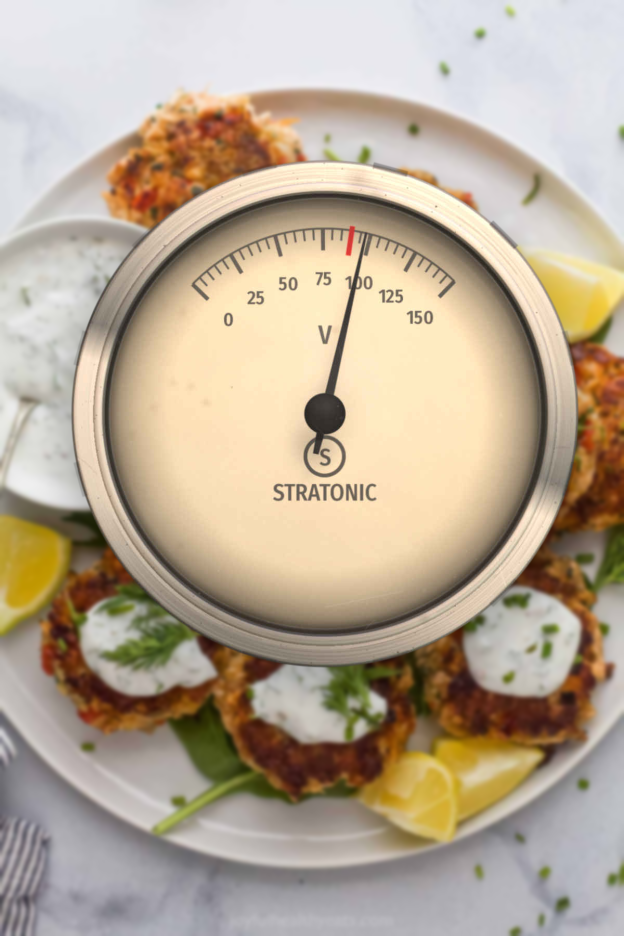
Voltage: {"value": 97.5, "unit": "V"}
